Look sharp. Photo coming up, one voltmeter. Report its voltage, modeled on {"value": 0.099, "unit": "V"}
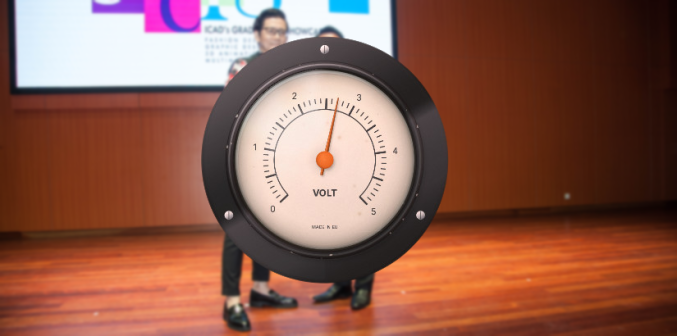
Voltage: {"value": 2.7, "unit": "V"}
